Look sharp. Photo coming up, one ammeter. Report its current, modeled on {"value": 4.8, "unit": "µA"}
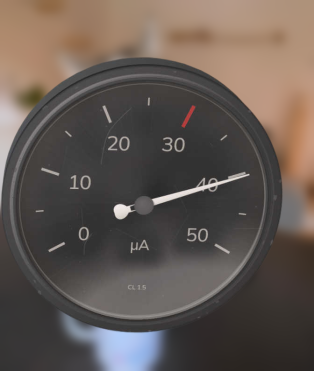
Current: {"value": 40, "unit": "µA"}
